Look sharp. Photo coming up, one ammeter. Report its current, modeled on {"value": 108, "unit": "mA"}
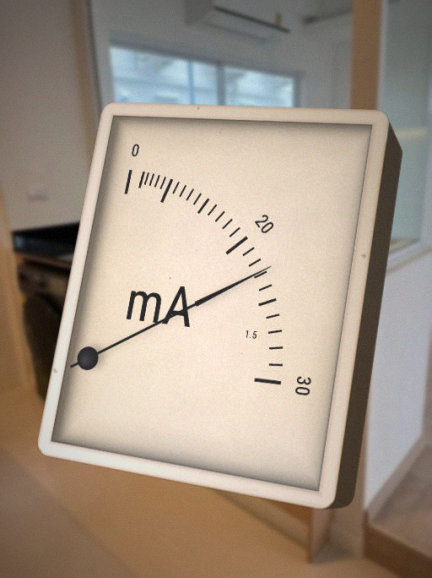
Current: {"value": 23, "unit": "mA"}
